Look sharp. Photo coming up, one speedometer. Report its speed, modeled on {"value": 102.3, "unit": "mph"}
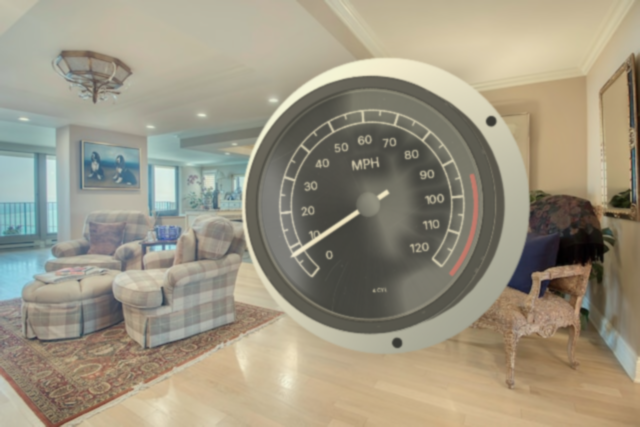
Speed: {"value": 7.5, "unit": "mph"}
